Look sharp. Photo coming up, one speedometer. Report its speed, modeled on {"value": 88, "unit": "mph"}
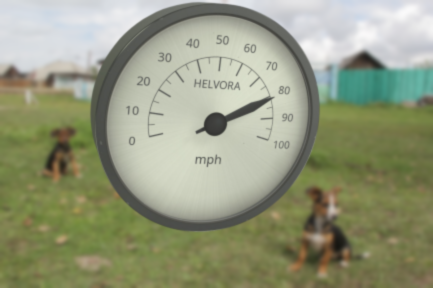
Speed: {"value": 80, "unit": "mph"}
